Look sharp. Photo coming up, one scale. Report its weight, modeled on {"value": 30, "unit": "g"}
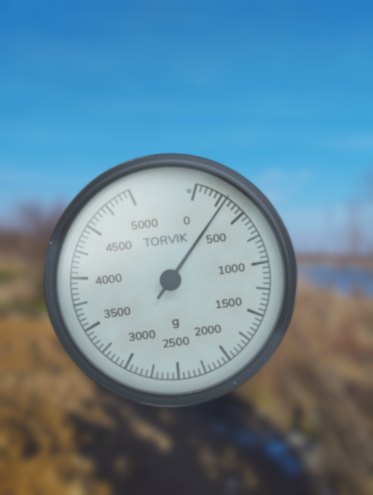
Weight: {"value": 300, "unit": "g"}
